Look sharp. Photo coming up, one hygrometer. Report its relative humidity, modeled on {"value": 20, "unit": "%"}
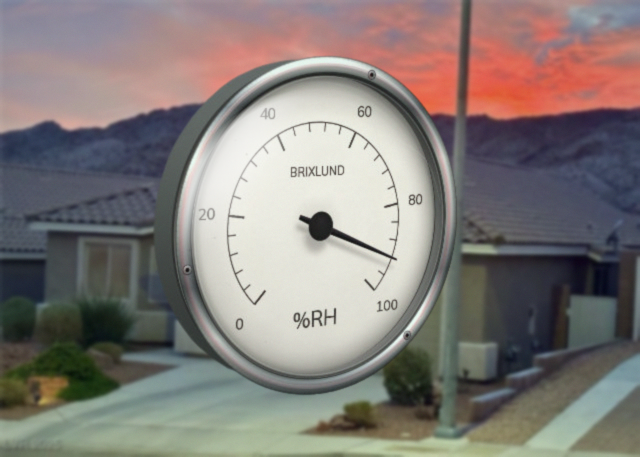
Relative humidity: {"value": 92, "unit": "%"}
